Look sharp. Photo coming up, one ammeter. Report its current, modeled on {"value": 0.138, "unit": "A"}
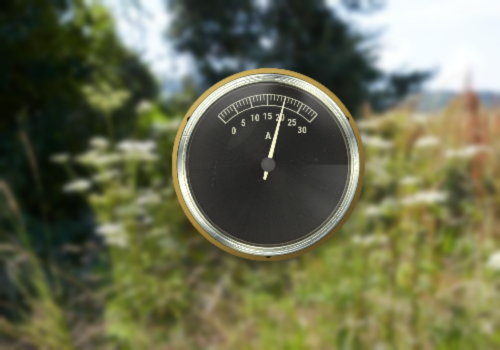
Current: {"value": 20, "unit": "A"}
